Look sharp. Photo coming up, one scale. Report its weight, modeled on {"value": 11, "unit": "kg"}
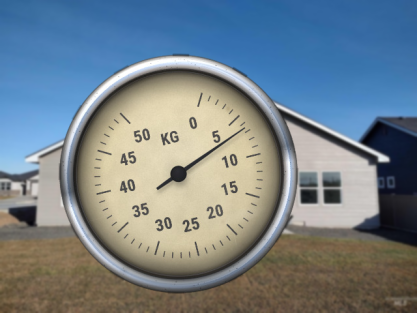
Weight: {"value": 6.5, "unit": "kg"}
